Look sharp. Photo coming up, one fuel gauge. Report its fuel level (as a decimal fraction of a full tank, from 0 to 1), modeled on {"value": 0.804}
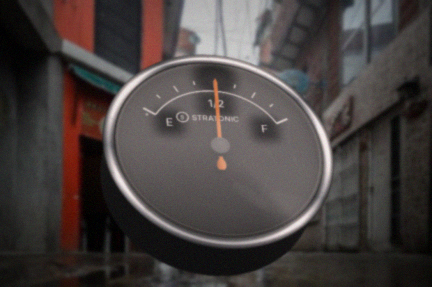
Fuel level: {"value": 0.5}
